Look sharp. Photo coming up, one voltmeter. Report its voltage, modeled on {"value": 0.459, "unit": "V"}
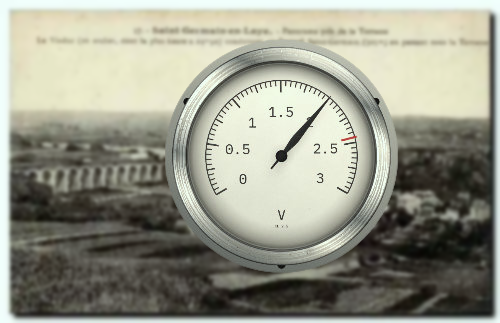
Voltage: {"value": 2, "unit": "V"}
